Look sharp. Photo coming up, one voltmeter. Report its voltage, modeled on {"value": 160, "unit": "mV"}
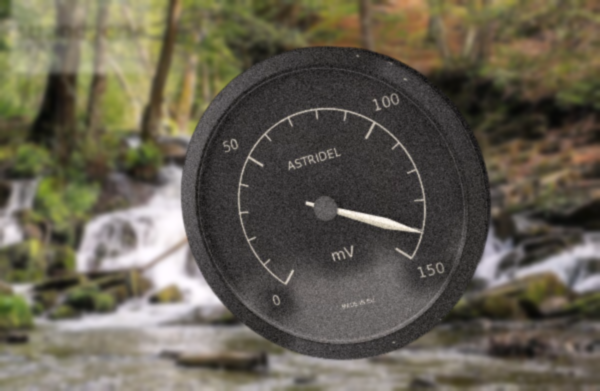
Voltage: {"value": 140, "unit": "mV"}
